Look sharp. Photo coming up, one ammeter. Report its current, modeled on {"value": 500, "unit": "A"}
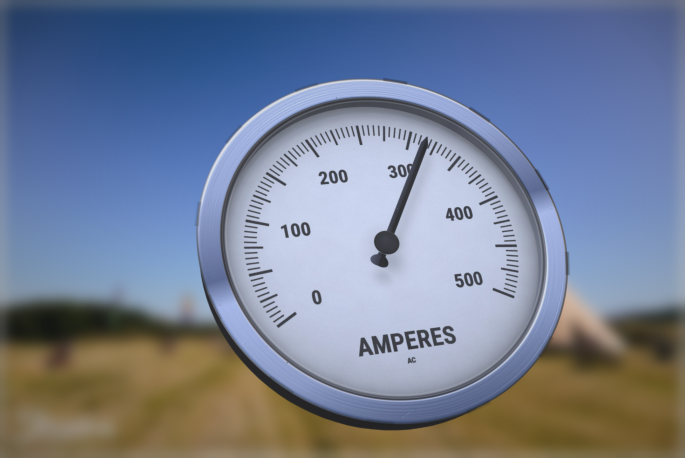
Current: {"value": 315, "unit": "A"}
